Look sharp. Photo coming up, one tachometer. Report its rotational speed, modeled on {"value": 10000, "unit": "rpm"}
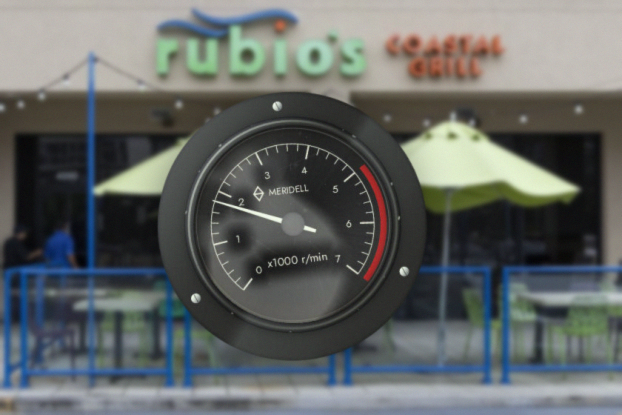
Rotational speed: {"value": 1800, "unit": "rpm"}
